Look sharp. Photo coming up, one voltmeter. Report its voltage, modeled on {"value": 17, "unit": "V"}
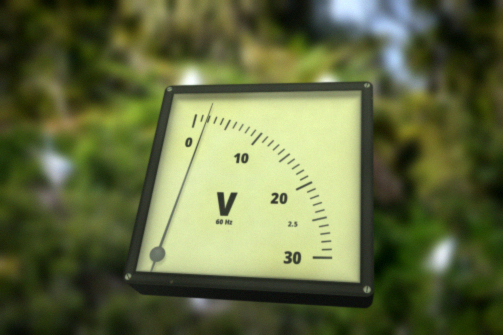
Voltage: {"value": 2, "unit": "V"}
